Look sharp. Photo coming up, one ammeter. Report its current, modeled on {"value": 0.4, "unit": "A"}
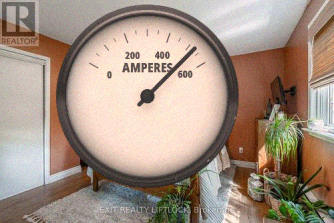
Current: {"value": 525, "unit": "A"}
